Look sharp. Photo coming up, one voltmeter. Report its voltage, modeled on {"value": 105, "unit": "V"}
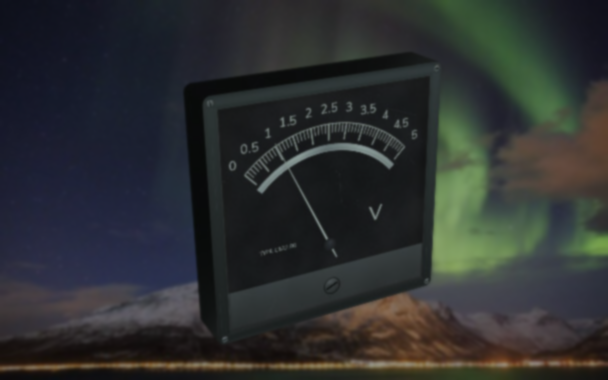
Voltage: {"value": 1, "unit": "V"}
